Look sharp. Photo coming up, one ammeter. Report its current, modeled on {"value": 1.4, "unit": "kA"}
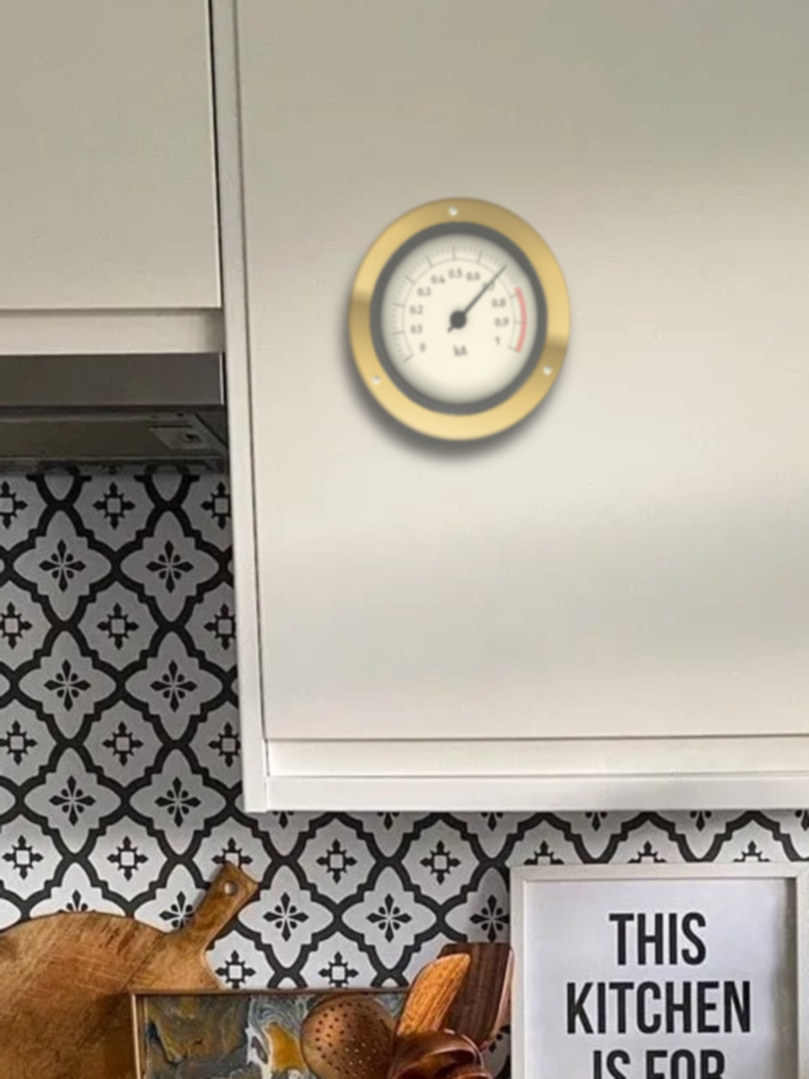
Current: {"value": 0.7, "unit": "kA"}
